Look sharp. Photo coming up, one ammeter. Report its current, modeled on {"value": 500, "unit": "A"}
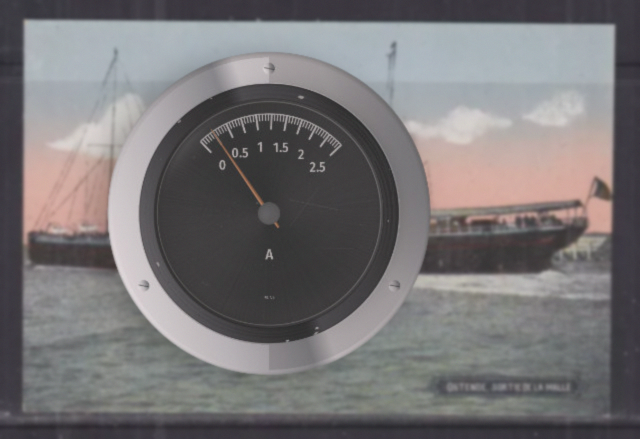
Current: {"value": 0.25, "unit": "A"}
